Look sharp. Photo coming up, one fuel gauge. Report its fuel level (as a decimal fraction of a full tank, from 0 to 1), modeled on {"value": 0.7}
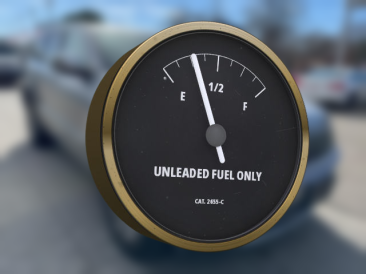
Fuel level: {"value": 0.25}
